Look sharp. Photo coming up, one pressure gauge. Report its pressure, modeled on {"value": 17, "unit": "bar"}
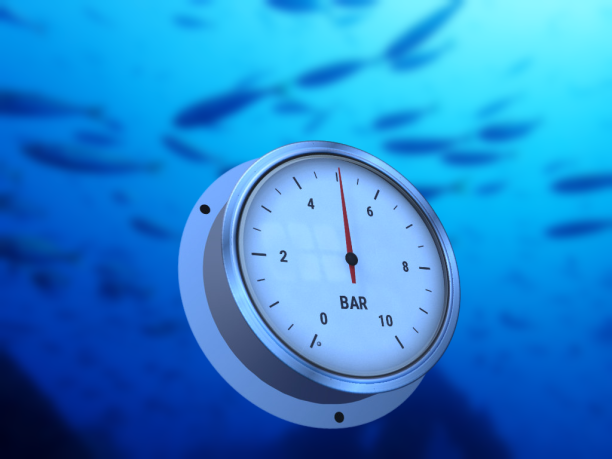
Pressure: {"value": 5, "unit": "bar"}
